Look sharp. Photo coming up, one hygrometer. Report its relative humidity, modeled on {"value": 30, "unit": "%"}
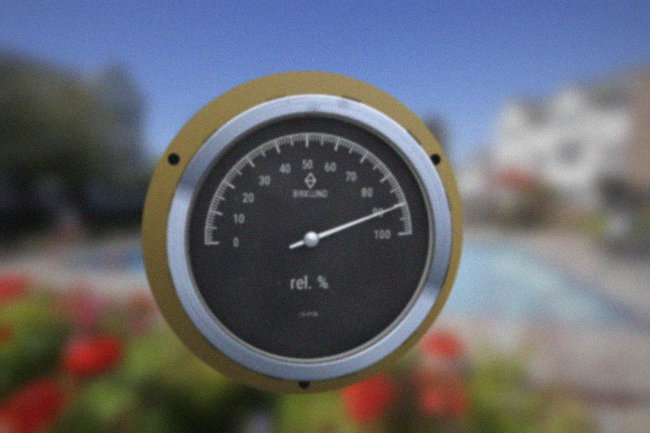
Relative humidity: {"value": 90, "unit": "%"}
